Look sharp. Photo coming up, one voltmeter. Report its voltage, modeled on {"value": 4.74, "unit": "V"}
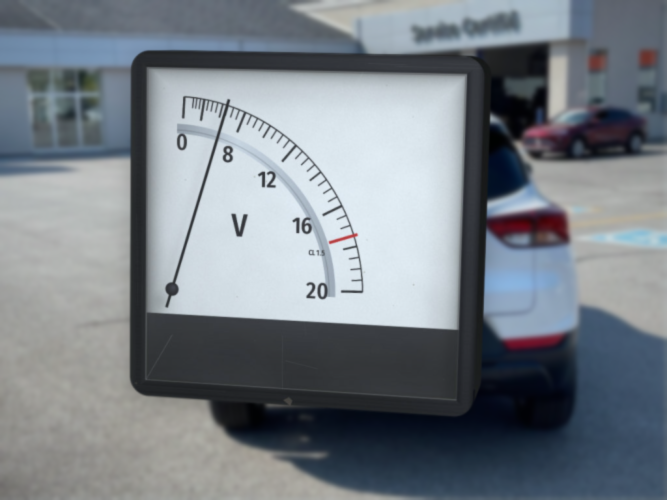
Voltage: {"value": 6.5, "unit": "V"}
